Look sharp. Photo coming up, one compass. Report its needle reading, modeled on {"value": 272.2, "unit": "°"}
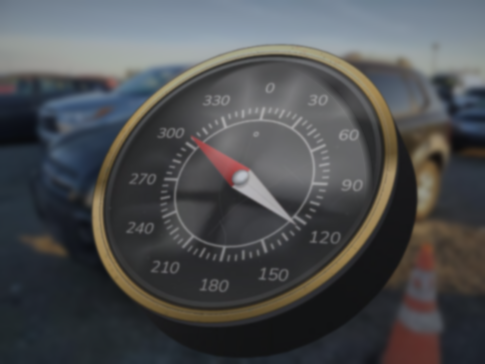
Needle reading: {"value": 305, "unit": "°"}
